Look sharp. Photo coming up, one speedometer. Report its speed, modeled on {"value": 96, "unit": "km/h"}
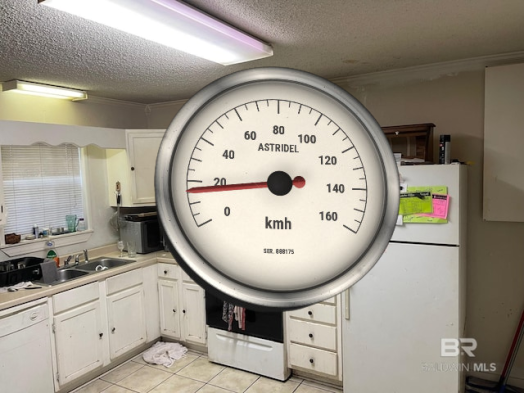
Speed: {"value": 15, "unit": "km/h"}
